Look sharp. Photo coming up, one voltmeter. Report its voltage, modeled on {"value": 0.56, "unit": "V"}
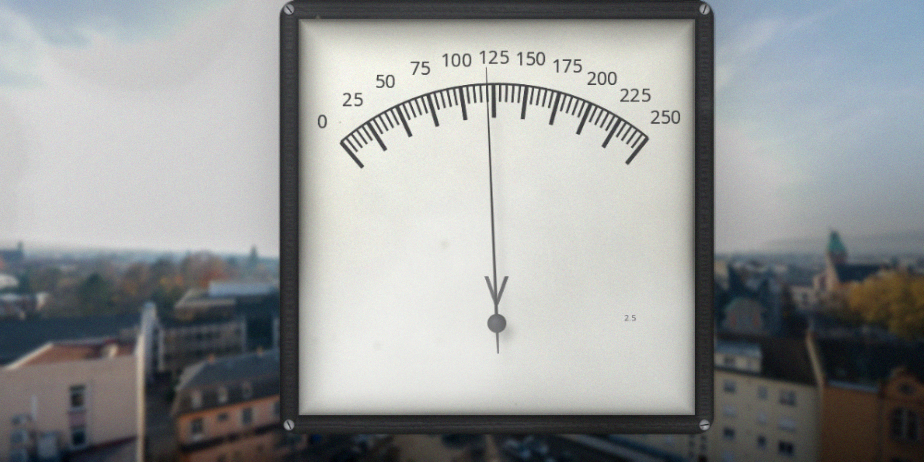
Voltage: {"value": 120, "unit": "V"}
